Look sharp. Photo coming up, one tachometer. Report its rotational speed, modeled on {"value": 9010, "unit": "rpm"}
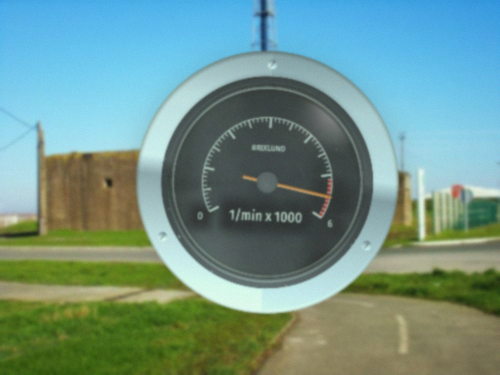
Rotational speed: {"value": 5500, "unit": "rpm"}
